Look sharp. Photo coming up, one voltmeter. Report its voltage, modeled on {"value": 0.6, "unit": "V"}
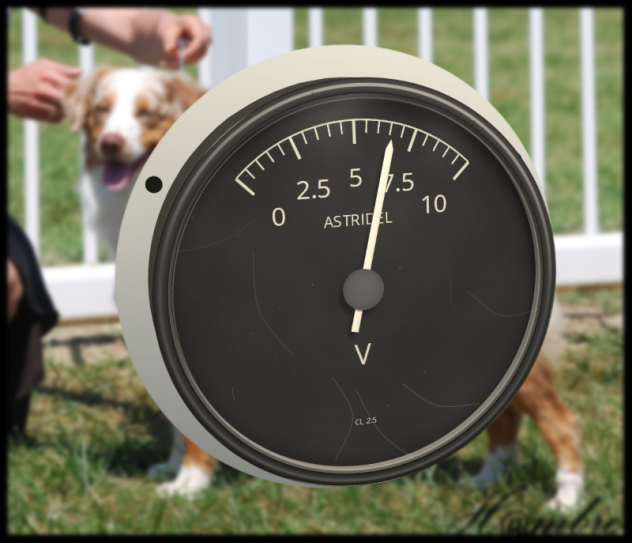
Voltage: {"value": 6.5, "unit": "V"}
